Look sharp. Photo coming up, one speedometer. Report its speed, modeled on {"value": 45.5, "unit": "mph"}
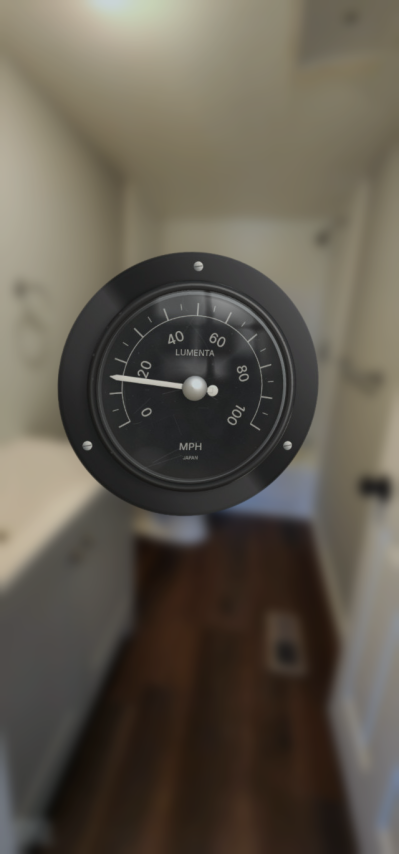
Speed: {"value": 15, "unit": "mph"}
